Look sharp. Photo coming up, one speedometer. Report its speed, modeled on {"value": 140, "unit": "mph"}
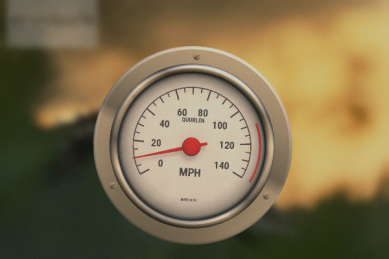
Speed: {"value": 10, "unit": "mph"}
